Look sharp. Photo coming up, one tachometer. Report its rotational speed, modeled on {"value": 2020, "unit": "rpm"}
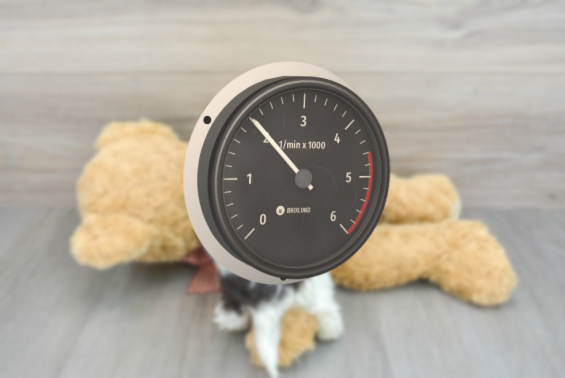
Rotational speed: {"value": 2000, "unit": "rpm"}
